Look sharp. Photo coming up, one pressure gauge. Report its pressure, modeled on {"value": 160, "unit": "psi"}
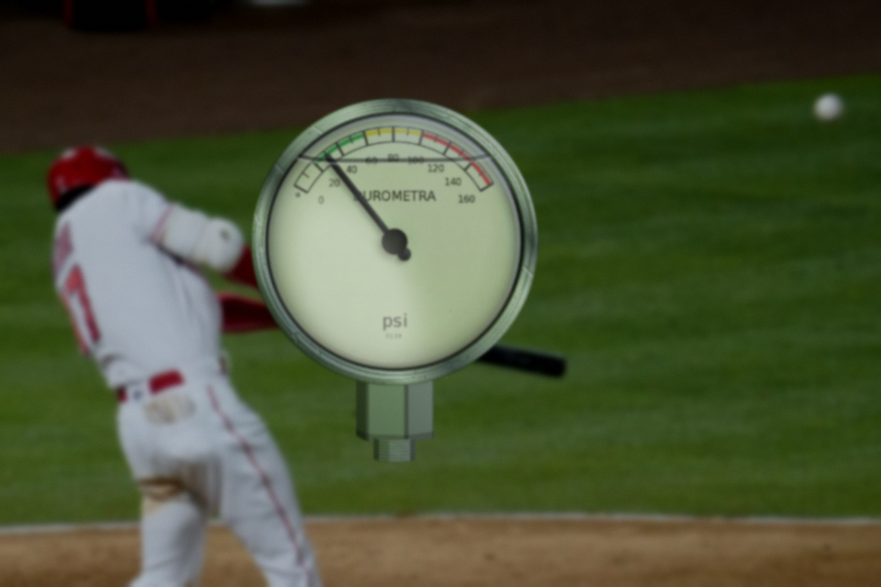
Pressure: {"value": 30, "unit": "psi"}
